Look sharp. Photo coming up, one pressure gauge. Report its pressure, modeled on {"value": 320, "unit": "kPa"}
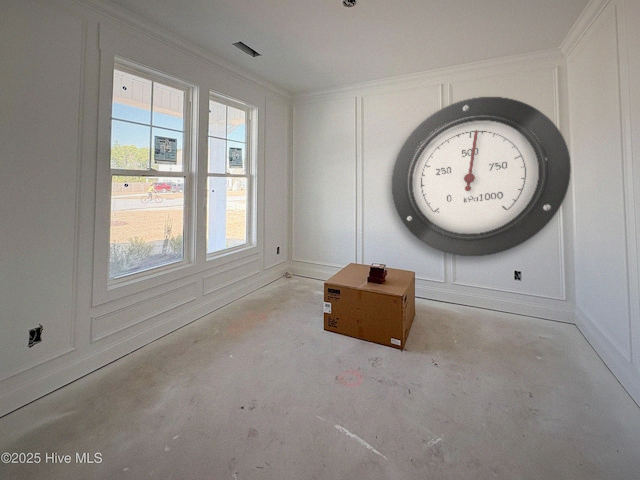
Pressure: {"value": 525, "unit": "kPa"}
